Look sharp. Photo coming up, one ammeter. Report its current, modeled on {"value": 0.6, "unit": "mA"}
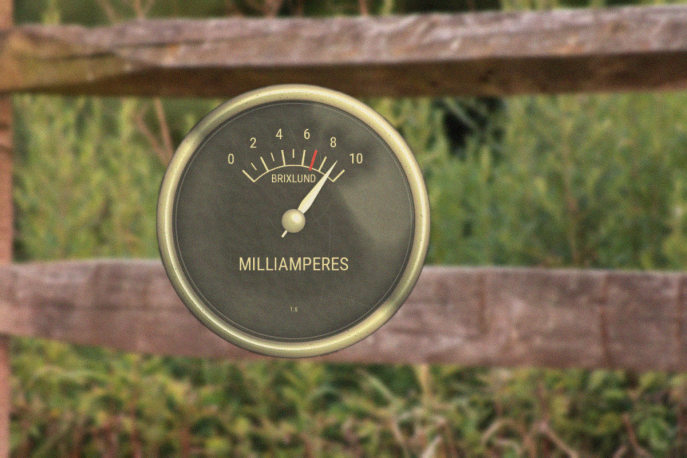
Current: {"value": 9, "unit": "mA"}
